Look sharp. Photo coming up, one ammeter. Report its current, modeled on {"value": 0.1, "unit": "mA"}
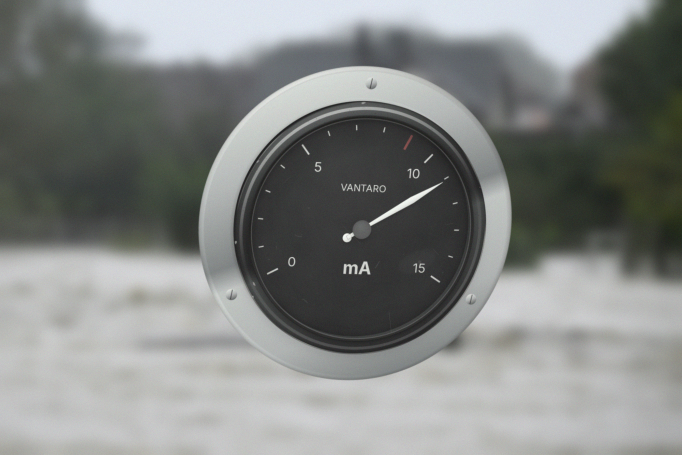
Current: {"value": 11, "unit": "mA"}
